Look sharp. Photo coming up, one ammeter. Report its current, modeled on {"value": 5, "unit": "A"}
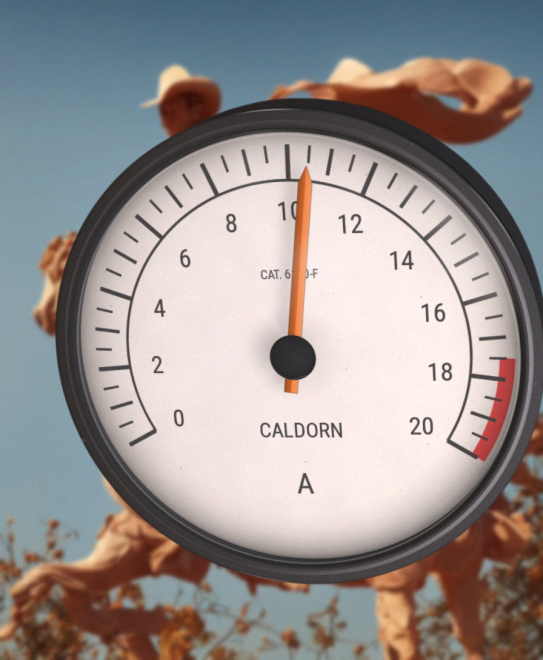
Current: {"value": 10.5, "unit": "A"}
